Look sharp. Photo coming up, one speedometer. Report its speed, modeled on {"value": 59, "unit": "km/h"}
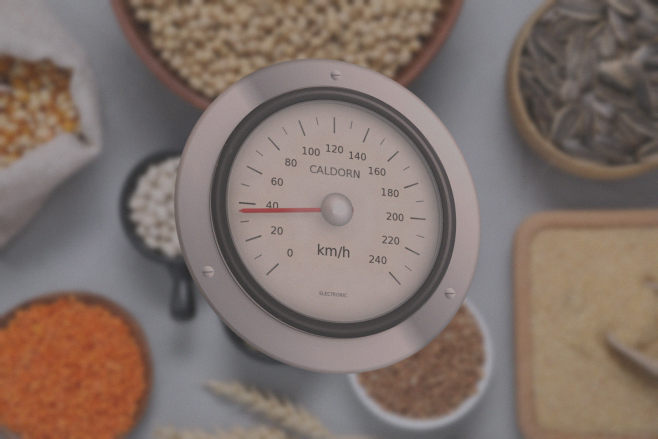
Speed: {"value": 35, "unit": "km/h"}
